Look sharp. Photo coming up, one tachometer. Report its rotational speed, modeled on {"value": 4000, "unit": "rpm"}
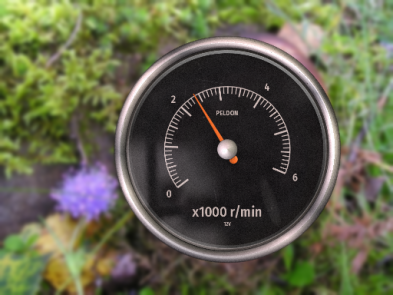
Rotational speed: {"value": 2400, "unit": "rpm"}
